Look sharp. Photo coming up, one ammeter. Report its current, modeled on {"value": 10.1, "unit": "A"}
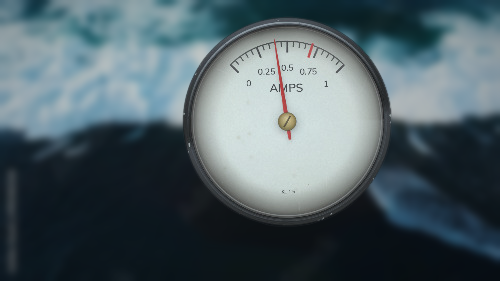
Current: {"value": 0.4, "unit": "A"}
